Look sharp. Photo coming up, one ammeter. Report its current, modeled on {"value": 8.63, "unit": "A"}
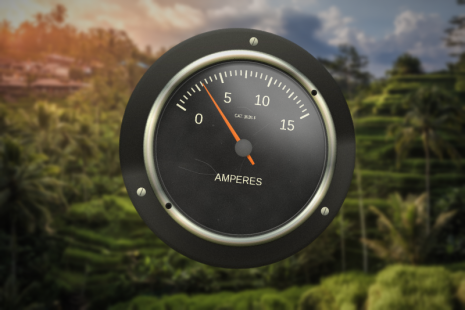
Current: {"value": 3, "unit": "A"}
